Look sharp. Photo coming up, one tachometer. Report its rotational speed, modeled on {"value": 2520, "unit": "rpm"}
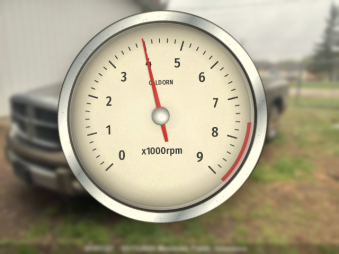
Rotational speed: {"value": 4000, "unit": "rpm"}
